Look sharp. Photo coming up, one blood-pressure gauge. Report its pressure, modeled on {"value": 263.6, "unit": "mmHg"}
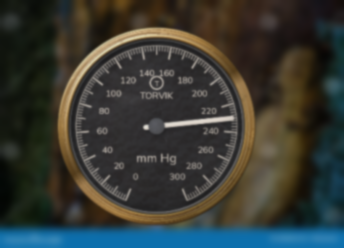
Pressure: {"value": 230, "unit": "mmHg"}
